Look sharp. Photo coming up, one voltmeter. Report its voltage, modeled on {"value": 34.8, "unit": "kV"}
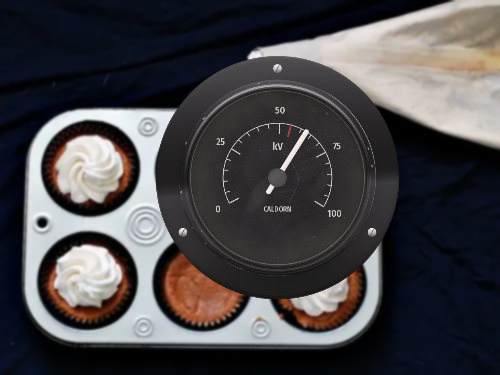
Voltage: {"value": 62.5, "unit": "kV"}
